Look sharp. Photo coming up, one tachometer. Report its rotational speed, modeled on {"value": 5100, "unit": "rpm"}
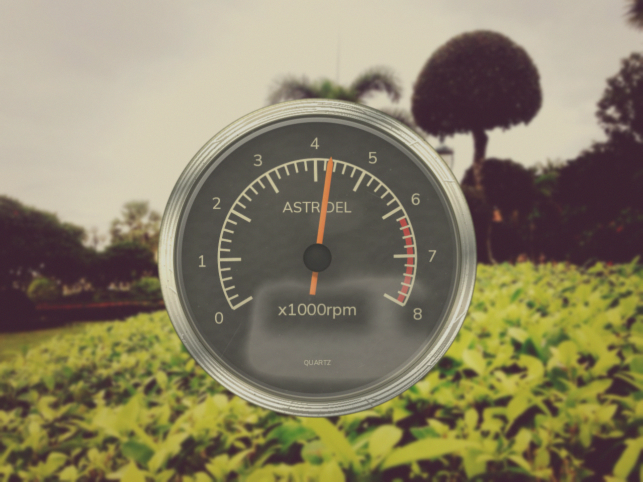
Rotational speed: {"value": 4300, "unit": "rpm"}
